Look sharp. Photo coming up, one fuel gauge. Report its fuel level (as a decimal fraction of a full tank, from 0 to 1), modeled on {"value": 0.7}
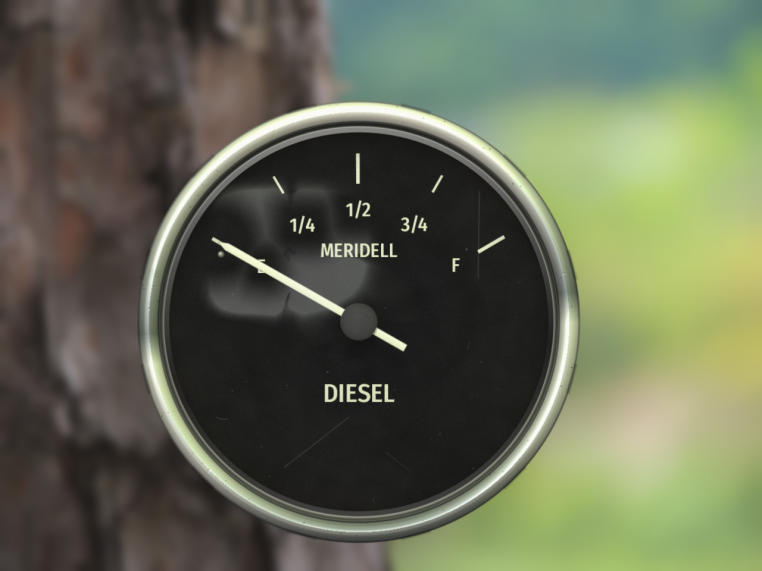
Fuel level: {"value": 0}
